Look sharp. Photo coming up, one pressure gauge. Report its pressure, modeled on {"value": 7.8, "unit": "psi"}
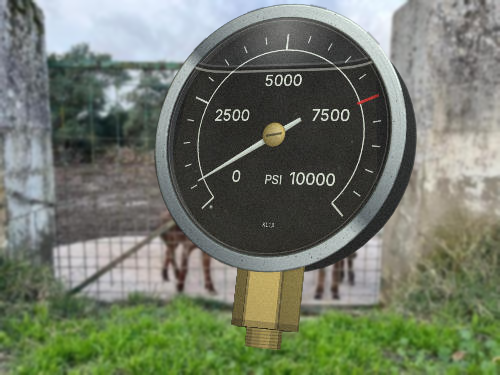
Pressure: {"value": 500, "unit": "psi"}
